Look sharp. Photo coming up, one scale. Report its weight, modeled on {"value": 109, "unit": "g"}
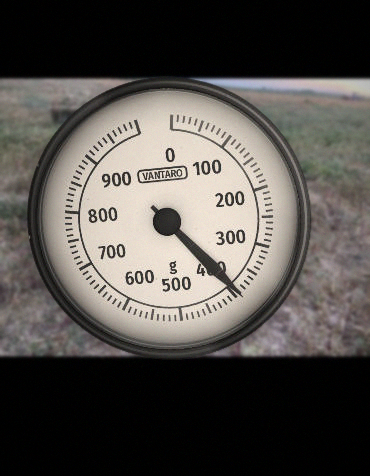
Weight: {"value": 390, "unit": "g"}
